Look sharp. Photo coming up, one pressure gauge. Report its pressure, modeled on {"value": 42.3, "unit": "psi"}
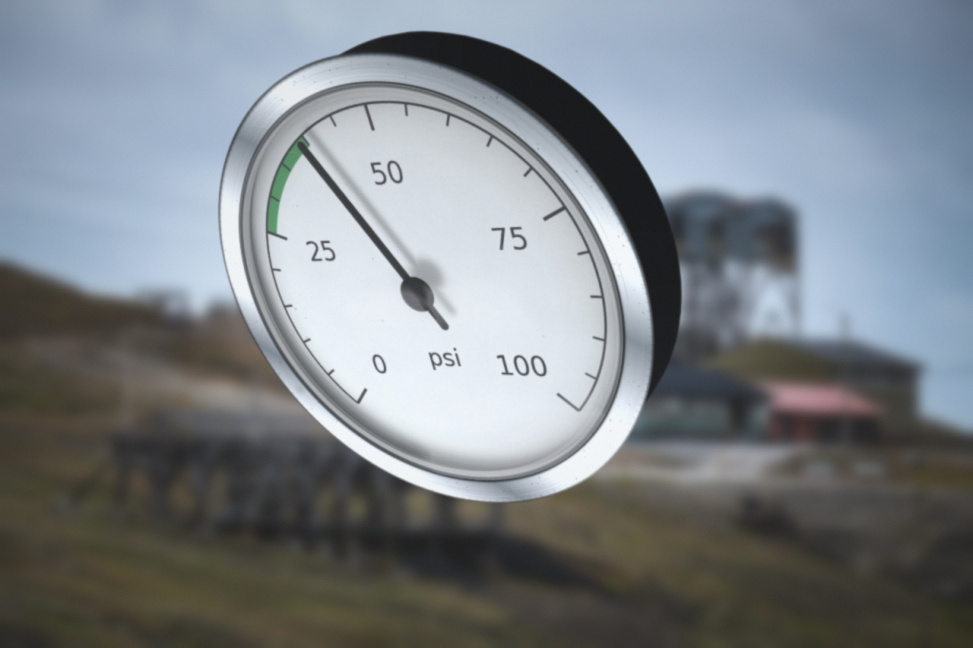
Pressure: {"value": 40, "unit": "psi"}
